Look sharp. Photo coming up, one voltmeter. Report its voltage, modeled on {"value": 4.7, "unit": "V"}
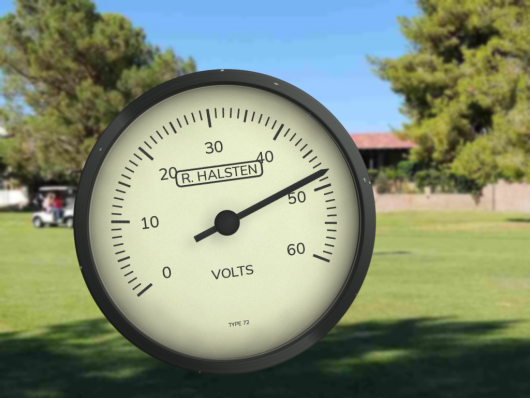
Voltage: {"value": 48, "unit": "V"}
